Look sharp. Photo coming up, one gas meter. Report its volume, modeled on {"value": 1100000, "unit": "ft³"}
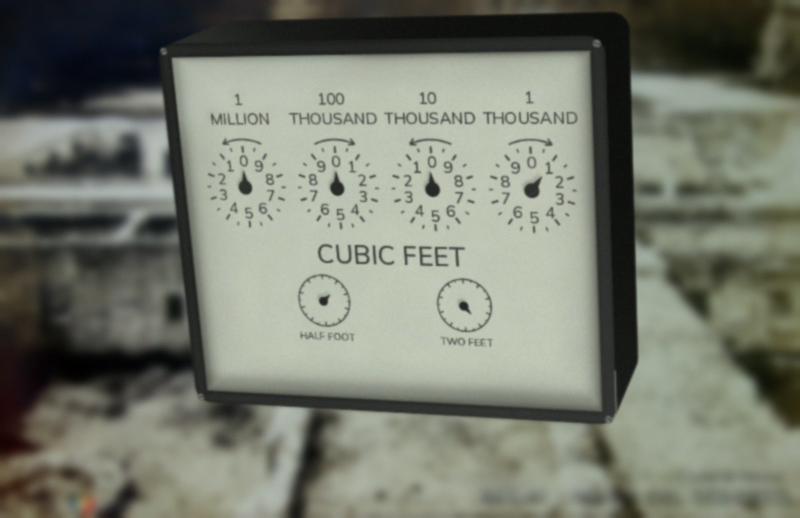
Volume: {"value": 100, "unit": "ft³"}
